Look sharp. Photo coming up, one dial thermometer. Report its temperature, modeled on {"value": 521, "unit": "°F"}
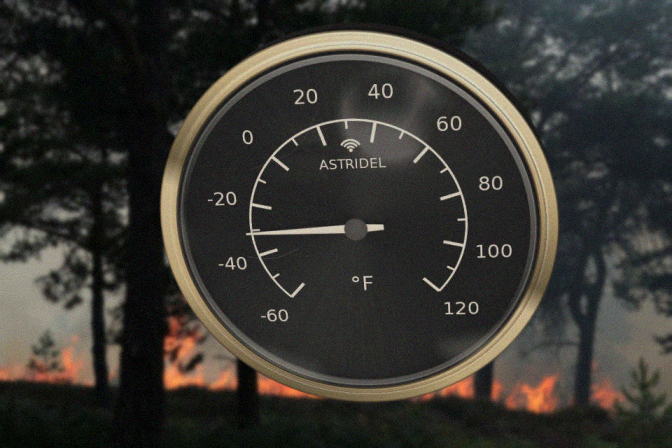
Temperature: {"value": -30, "unit": "°F"}
